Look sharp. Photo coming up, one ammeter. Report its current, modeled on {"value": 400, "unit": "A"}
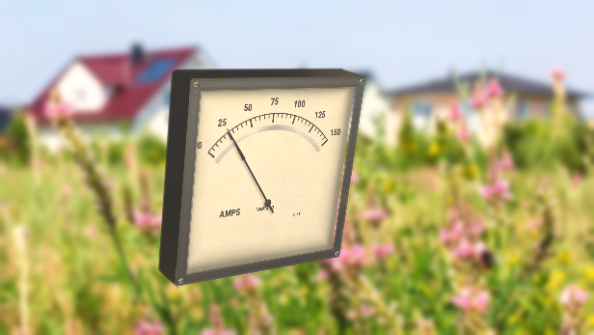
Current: {"value": 25, "unit": "A"}
